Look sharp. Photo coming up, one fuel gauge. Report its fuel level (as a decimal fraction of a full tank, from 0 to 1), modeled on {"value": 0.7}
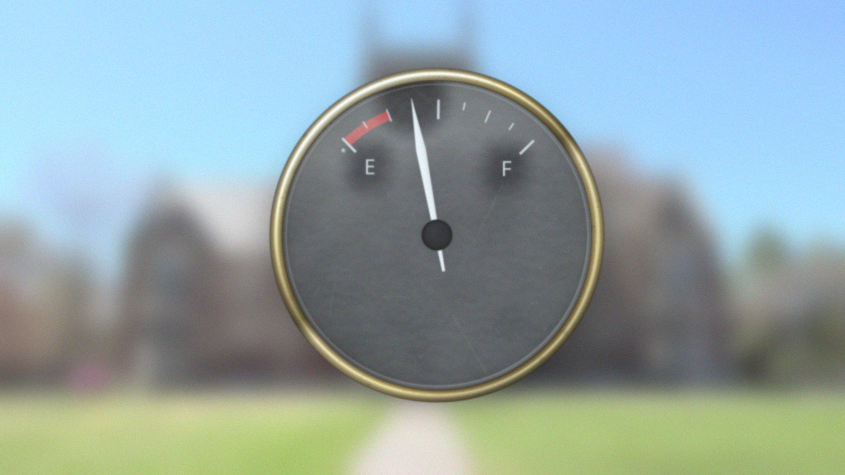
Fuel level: {"value": 0.375}
